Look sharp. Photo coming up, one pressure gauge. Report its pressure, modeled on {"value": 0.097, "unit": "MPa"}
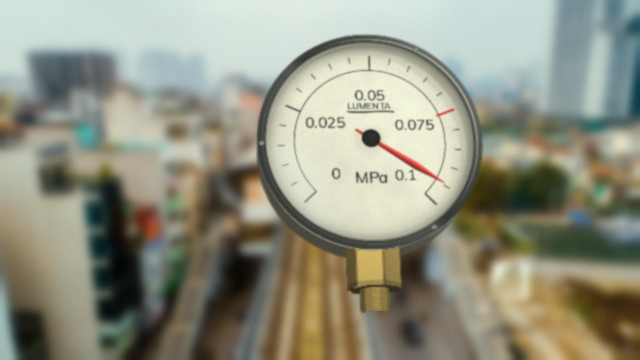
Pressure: {"value": 0.095, "unit": "MPa"}
